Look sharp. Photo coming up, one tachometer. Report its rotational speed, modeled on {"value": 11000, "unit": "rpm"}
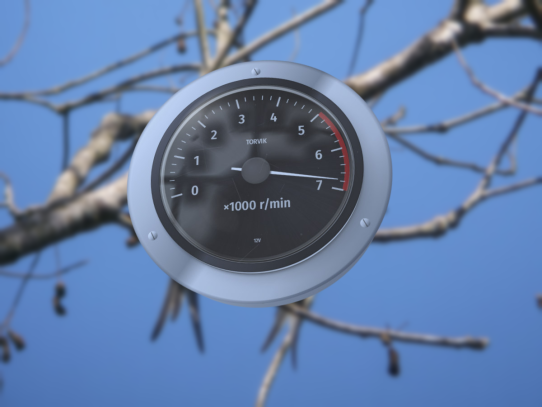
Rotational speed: {"value": 6800, "unit": "rpm"}
